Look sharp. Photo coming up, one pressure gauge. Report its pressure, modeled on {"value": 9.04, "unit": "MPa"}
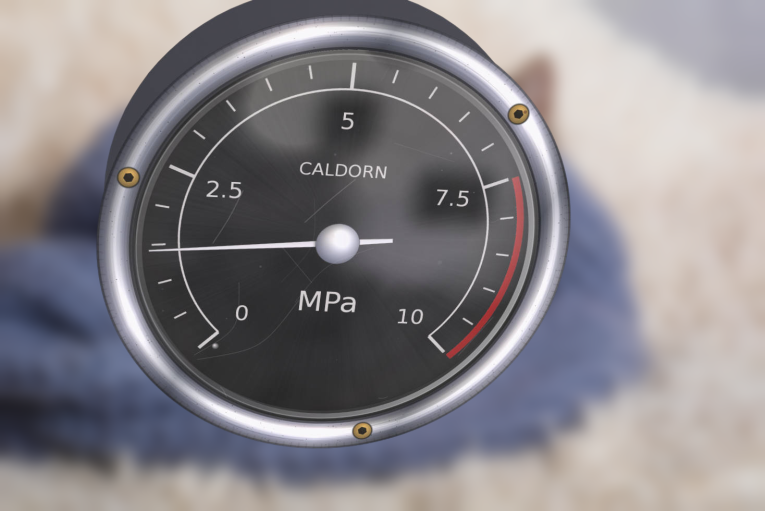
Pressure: {"value": 1.5, "unit": "MPa"}
